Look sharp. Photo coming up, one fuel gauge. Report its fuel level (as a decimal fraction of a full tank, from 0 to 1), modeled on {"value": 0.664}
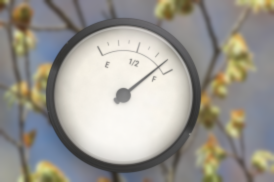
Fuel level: {"value": 0.875}
